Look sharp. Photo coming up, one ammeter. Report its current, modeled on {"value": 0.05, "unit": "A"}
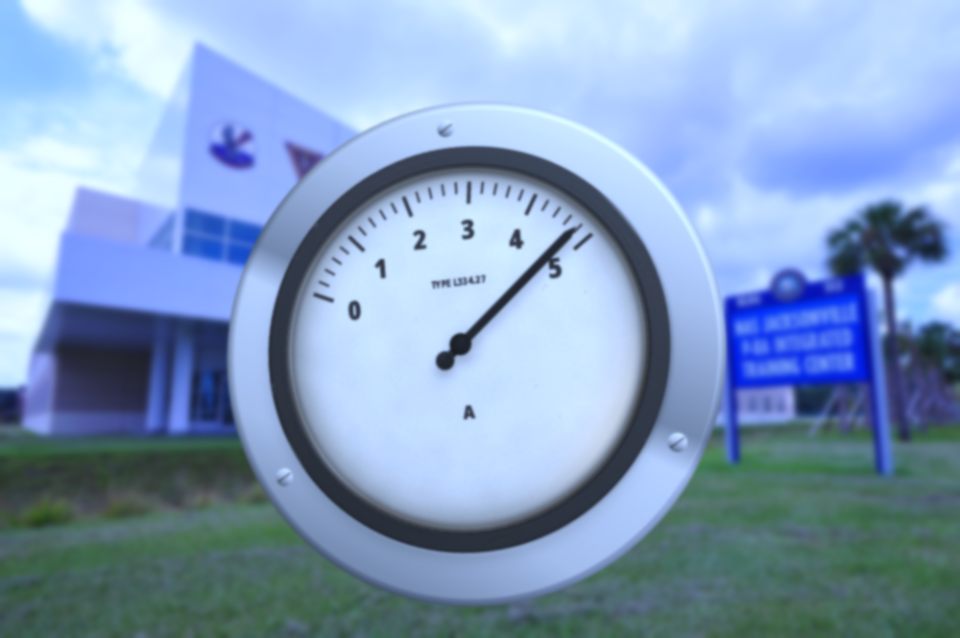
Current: {"value": 4.8, "unit": "A"}
